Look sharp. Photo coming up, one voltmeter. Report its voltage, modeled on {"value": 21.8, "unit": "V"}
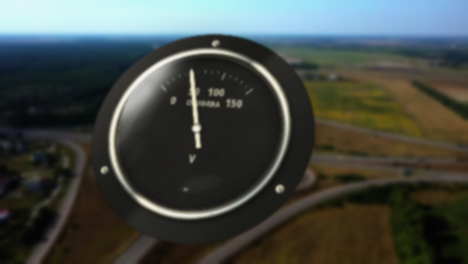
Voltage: {"value": 50, "unit": "V"}
